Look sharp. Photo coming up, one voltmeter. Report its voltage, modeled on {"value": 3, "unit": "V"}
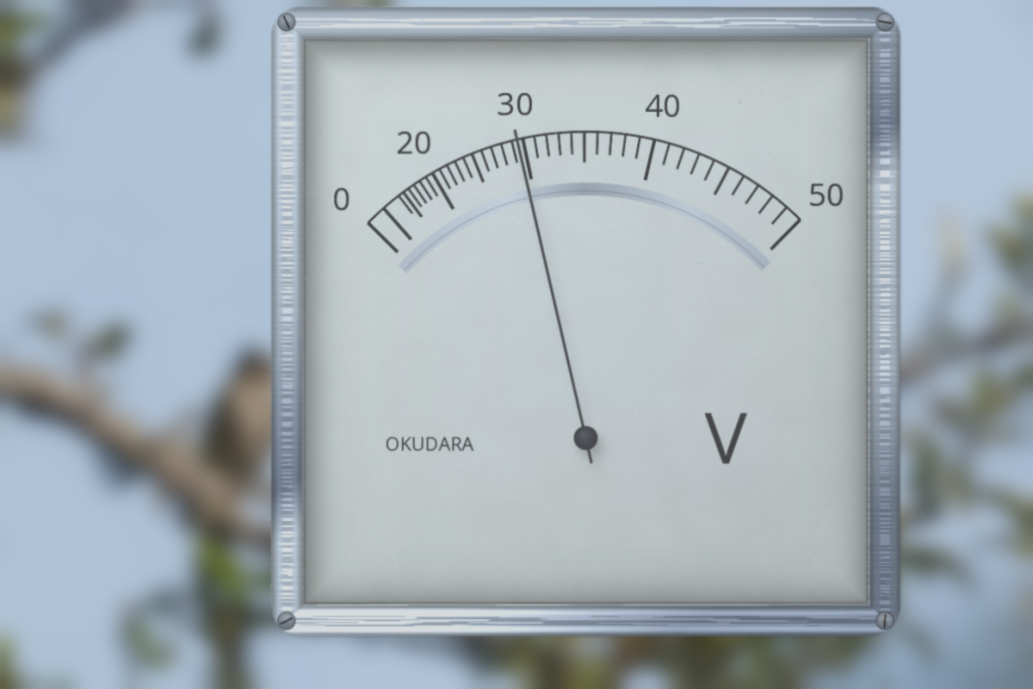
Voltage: {"value": 29.5, "unit": "V"}
